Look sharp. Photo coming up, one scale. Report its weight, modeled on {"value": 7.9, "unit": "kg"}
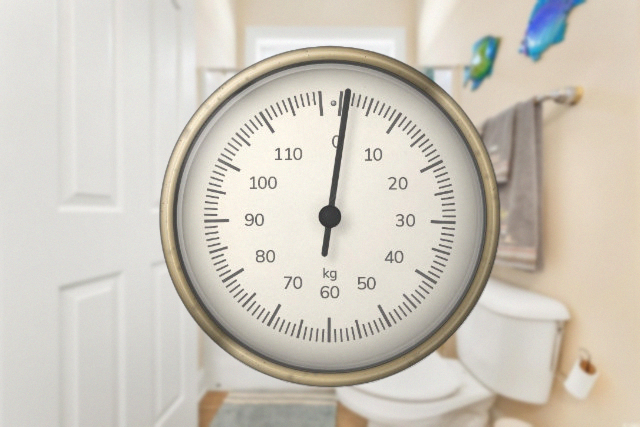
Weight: {"value": 1, "unit": "kg"}
